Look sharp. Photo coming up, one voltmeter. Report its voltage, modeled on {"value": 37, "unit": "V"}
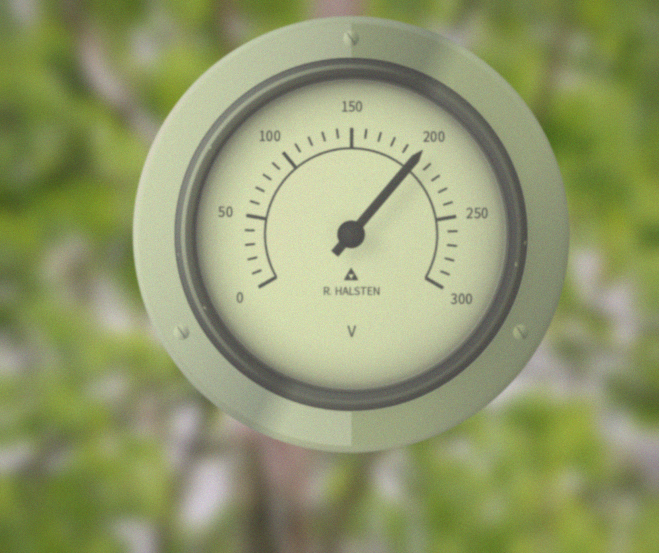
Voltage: {"value": 200, "unit": "V"}
